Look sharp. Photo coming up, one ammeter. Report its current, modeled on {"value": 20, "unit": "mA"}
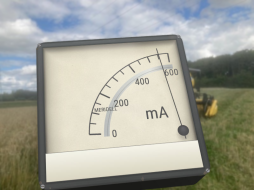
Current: {"value": 550, "unit": "mA"}
